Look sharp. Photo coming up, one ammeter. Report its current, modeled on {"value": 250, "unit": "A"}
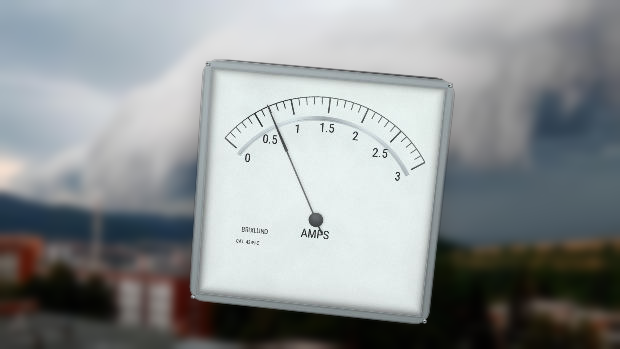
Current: {"value": 0.7, "unit": "A"}
